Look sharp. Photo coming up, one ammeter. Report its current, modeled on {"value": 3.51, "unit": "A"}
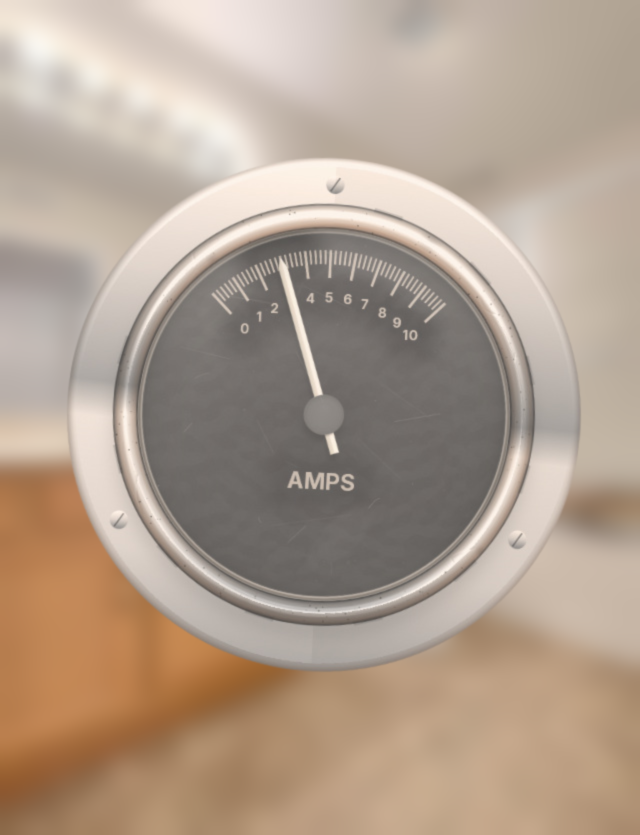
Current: {"value": 3, "unit": "A"}
